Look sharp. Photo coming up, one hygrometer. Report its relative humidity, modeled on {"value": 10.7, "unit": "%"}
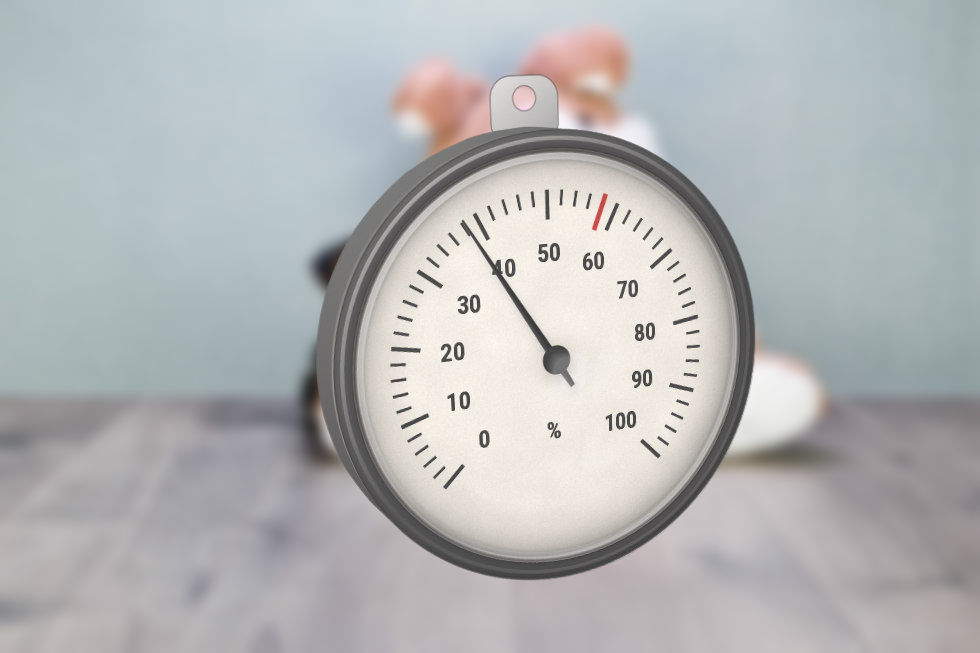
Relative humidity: {"value": 38, "unit": "%"}
